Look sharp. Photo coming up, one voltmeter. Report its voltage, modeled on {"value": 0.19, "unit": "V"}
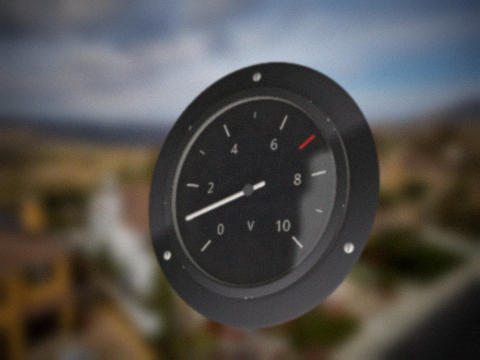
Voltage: {"value": 1, "unit": "V"}
